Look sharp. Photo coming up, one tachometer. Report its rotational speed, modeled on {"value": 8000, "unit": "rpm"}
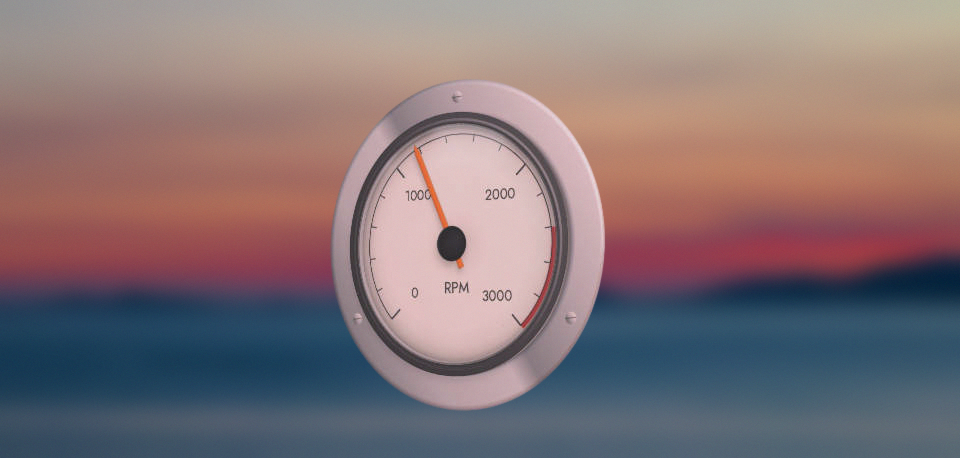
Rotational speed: {"value": 1200, "unit": "rpm"}
